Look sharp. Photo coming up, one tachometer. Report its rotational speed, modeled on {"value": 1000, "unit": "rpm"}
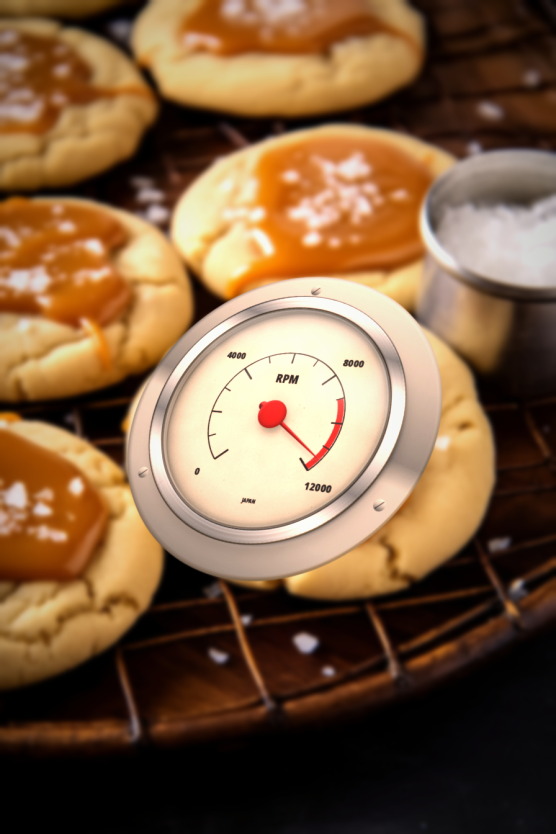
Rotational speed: {"value": 11500, "unit": "rpm"}
